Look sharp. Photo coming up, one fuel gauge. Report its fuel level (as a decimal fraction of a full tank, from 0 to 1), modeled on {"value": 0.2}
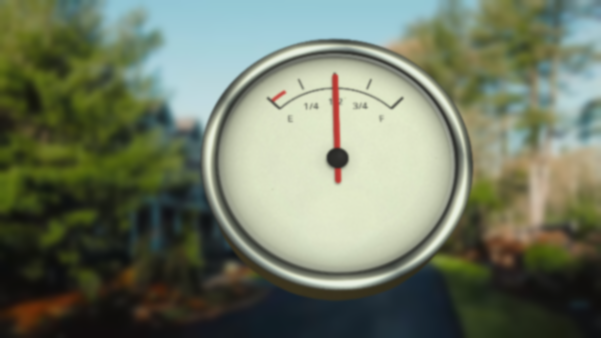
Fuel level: {"value": 0.5}
